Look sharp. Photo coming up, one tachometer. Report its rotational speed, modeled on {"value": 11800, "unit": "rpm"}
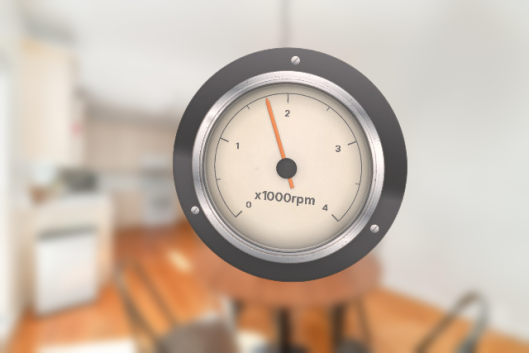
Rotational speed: {"value": 1750, "unit": "rpm"}
